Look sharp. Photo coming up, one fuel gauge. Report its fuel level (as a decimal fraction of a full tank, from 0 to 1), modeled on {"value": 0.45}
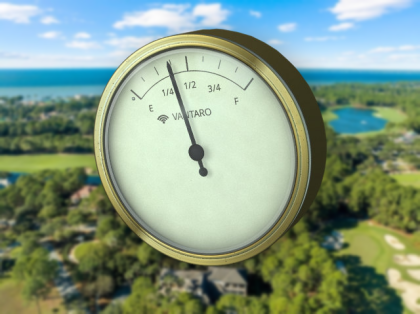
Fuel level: {"value": 0.375}
